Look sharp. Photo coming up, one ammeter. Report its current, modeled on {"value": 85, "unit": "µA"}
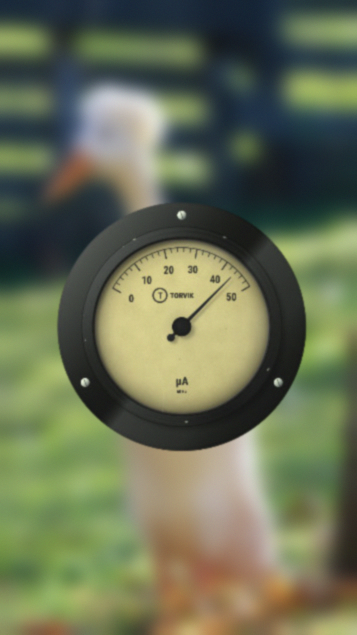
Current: {"value": 44, "unit": "µA"}
